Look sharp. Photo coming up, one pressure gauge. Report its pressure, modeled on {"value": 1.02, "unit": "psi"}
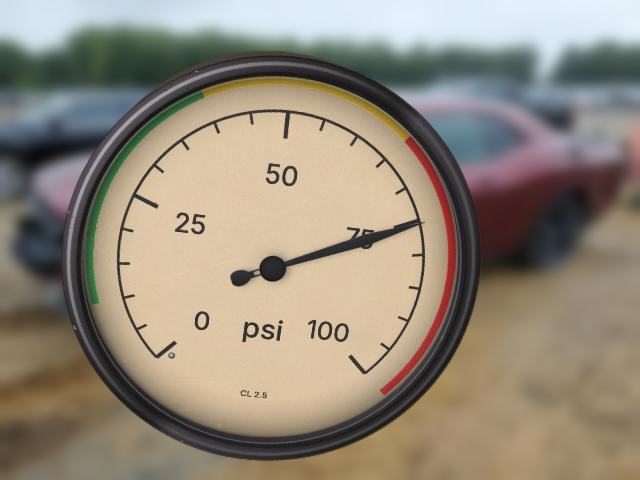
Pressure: {"value": 75, "unit": "psi"}
